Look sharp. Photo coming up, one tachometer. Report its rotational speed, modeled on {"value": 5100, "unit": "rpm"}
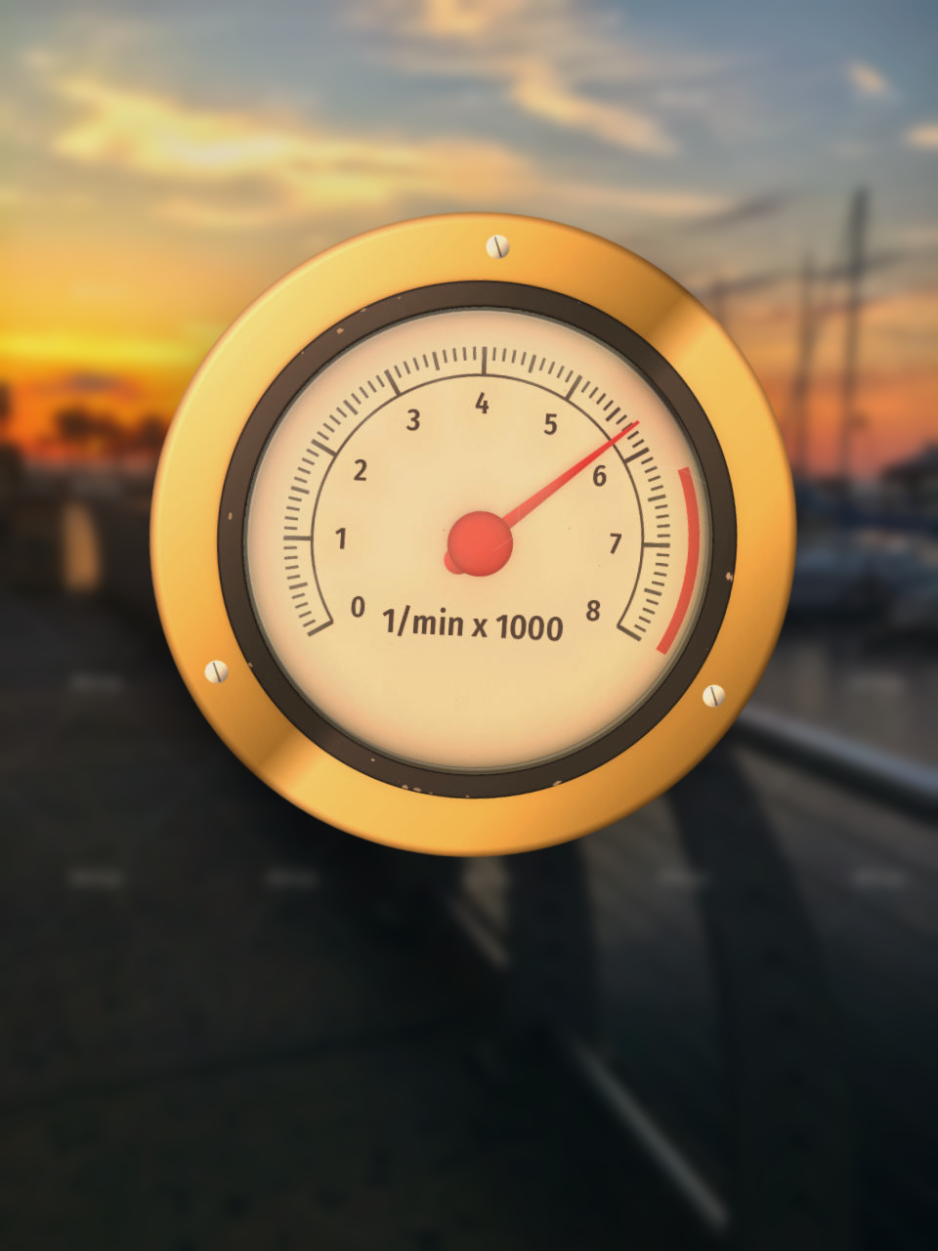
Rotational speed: {"value": 5700, "unit": "rpm"}
